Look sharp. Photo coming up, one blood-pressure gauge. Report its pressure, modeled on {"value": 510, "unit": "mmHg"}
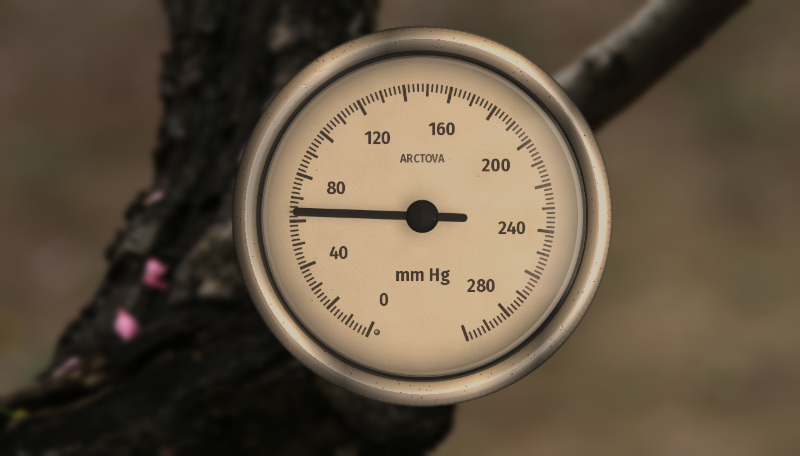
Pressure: {"value": 64, "unit": "mmHg"}
